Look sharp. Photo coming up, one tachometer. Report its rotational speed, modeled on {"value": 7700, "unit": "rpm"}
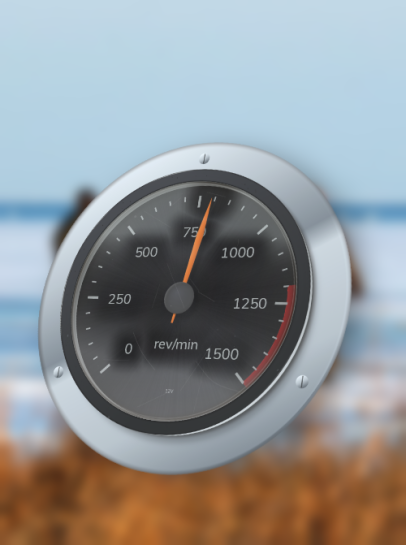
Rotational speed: {"value": 800, "unit": "rpm"}
